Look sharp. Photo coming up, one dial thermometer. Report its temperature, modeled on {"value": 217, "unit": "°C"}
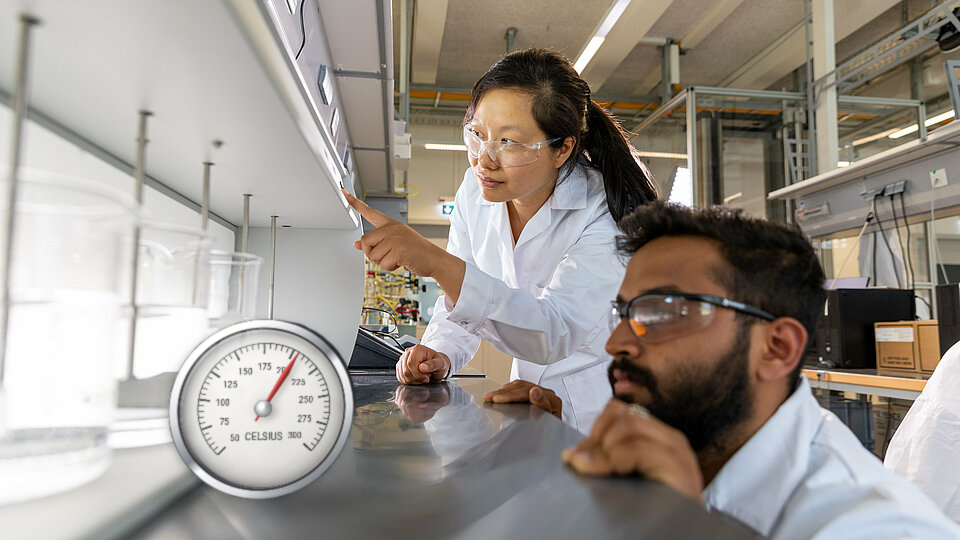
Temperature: {"value": 205, "unit": "°C"}
